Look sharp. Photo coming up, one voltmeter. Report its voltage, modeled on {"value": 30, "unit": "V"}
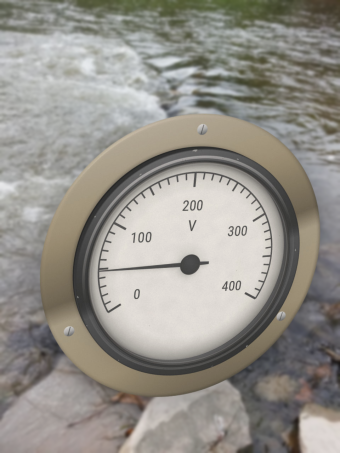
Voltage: {"value": 50, "unit": "V"}
